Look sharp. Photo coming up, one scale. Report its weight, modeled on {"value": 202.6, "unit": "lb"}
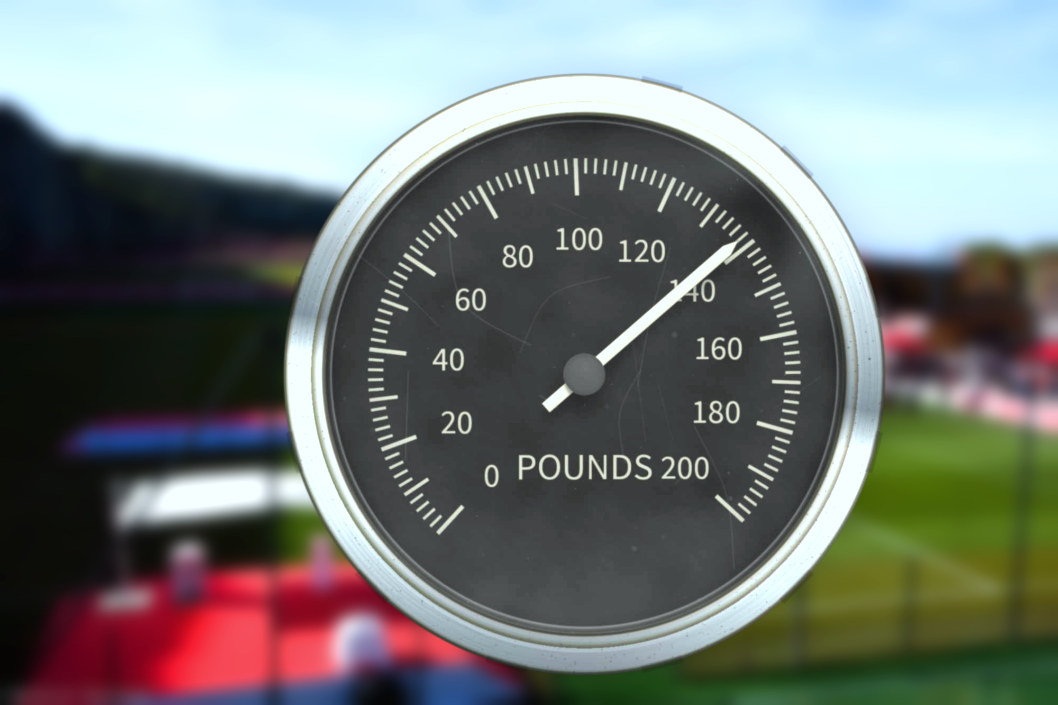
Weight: {"value": 138, "unit": "lb"}
